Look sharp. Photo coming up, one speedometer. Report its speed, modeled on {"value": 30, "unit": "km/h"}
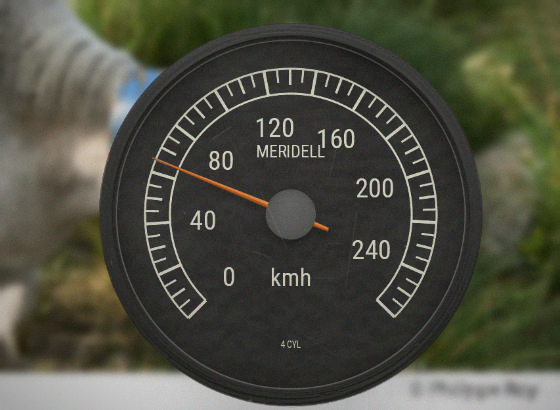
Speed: {"value": 65, "unit": "km/h"}
